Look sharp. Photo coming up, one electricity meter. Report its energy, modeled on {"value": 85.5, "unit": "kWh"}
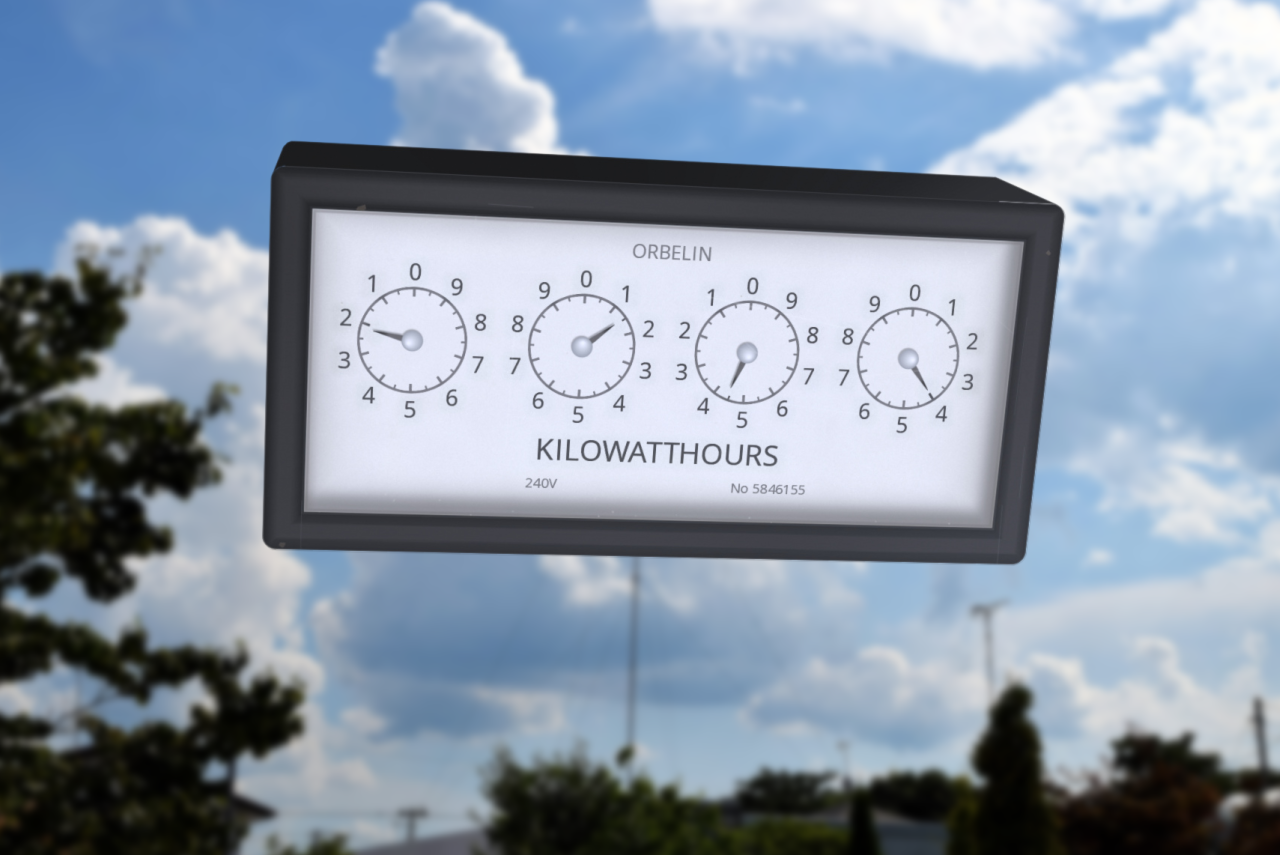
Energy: {"value": 2144, "unit": "kWh"}
